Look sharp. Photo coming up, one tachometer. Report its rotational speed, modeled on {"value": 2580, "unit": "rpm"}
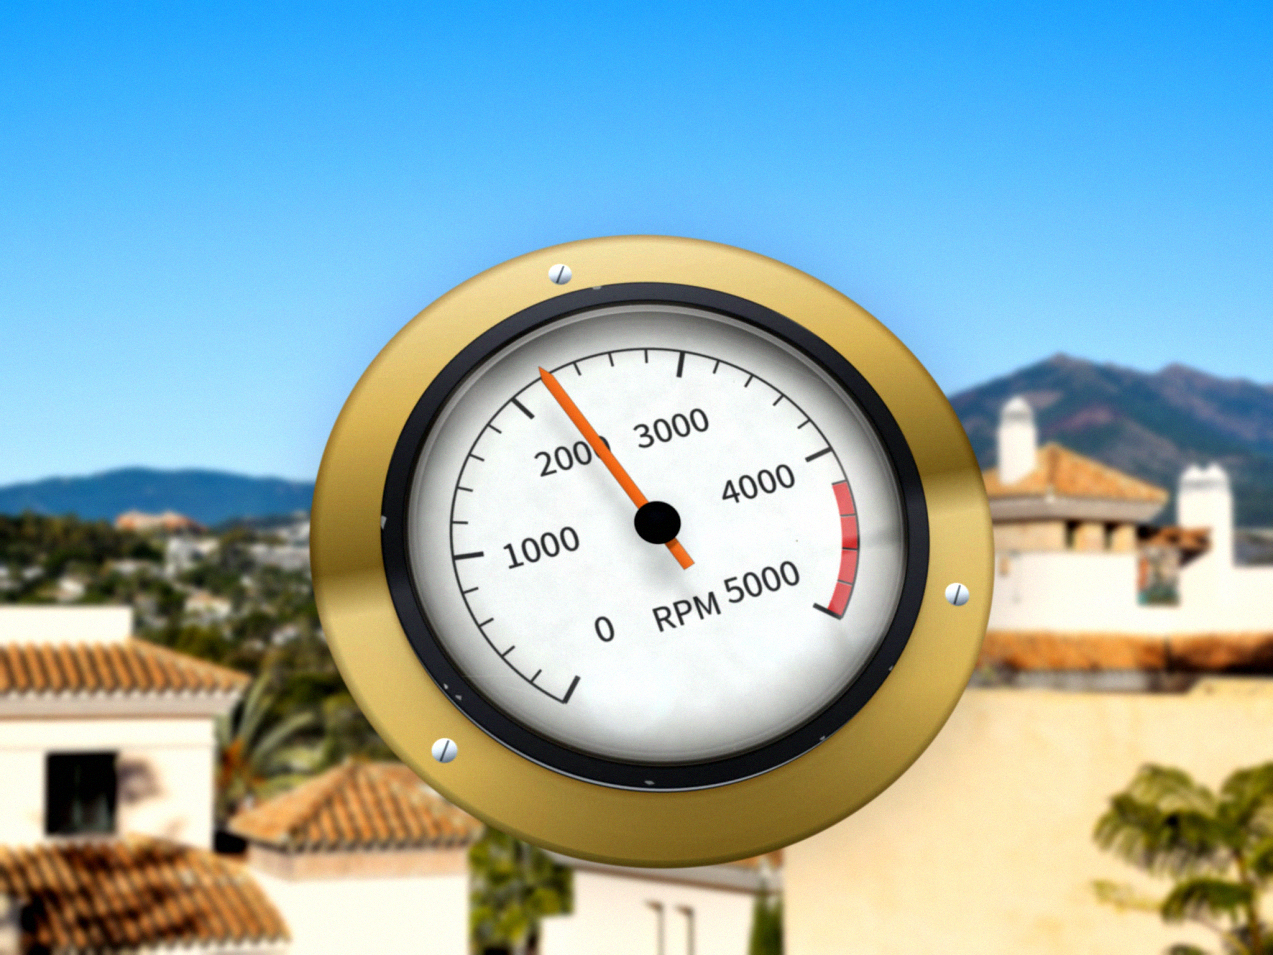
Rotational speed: {"value": 2200, "unit": "rpm"}
